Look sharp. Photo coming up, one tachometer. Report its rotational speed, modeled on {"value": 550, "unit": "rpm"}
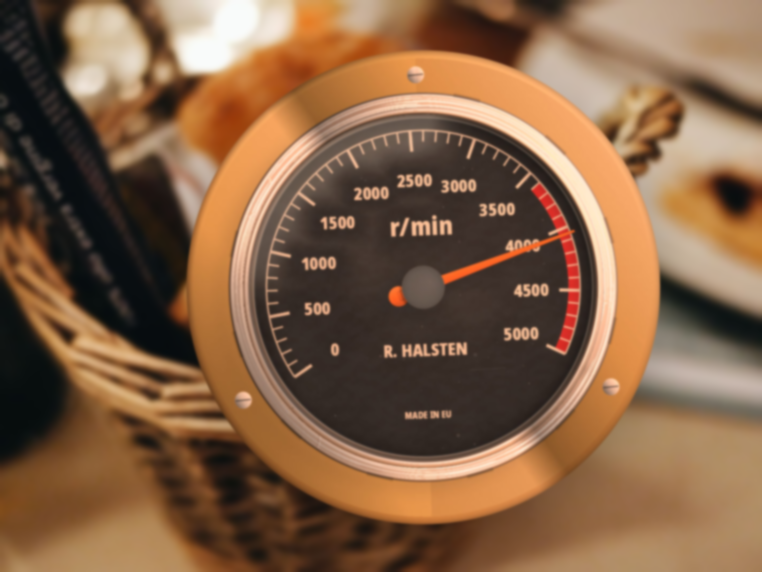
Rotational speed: {"value": 4050, "unit": "rpm"}
